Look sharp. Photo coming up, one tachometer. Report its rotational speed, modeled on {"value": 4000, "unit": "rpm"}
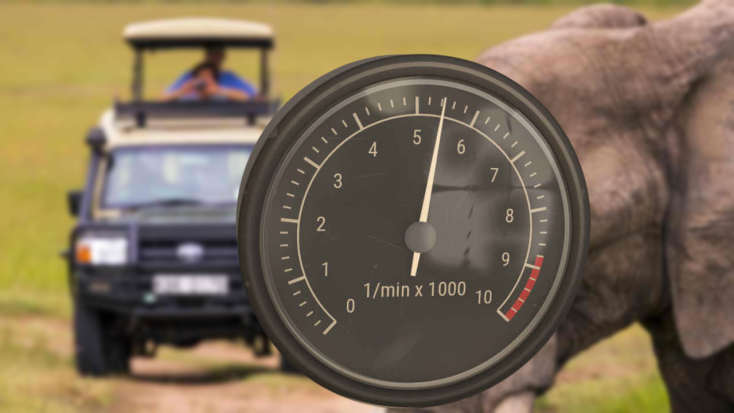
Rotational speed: {"value": 5400, "unit": "rpm"}
